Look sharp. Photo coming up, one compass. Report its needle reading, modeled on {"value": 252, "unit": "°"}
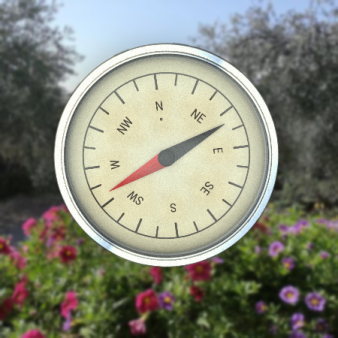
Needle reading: {"value": 247.5, "unit": "°"}
